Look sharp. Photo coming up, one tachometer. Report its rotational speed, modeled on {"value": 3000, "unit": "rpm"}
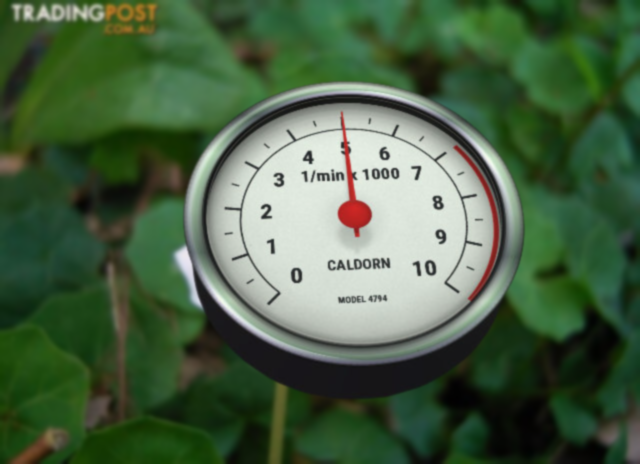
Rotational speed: {"value": 5000, "unit": "rpm"}
